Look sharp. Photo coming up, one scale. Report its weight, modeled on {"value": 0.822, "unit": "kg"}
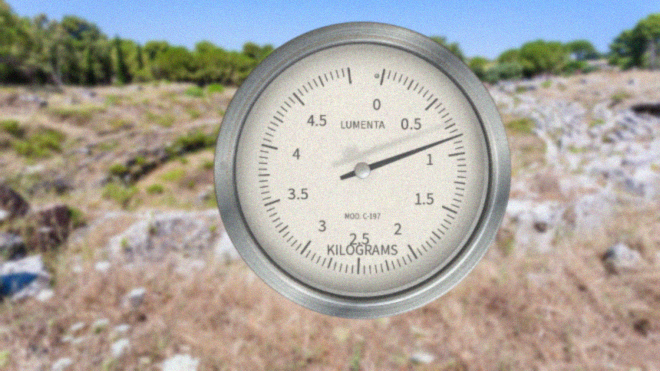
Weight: {"value": 0.85, "unit": "kg"}
